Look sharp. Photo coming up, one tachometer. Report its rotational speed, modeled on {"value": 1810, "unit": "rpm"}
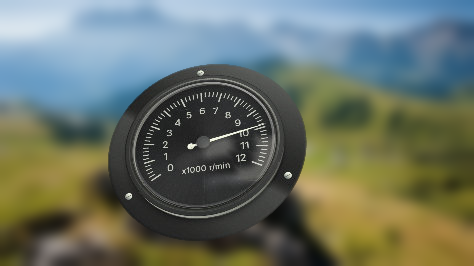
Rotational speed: {"value": 10000, "unit": "rpm"}
